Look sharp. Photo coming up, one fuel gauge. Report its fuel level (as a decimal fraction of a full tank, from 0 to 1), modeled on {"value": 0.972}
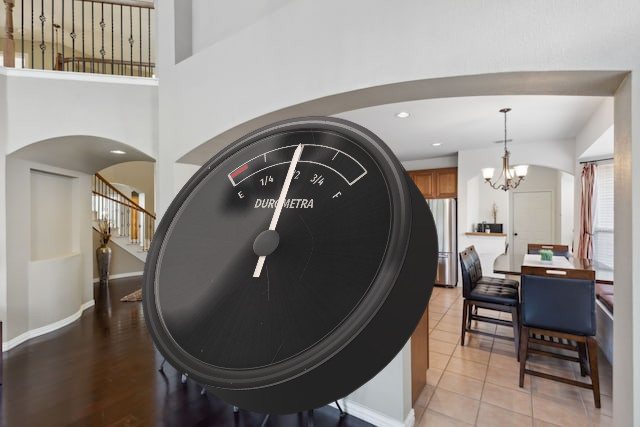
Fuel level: {"value": 0.5}
